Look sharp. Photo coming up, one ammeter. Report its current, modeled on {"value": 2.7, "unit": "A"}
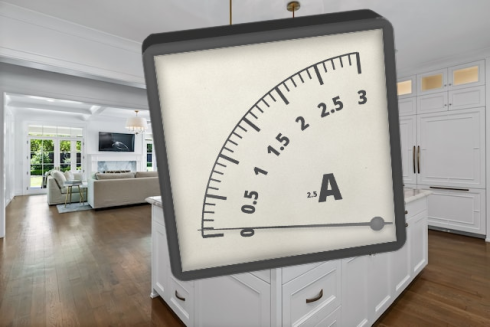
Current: {"value": 0.1, "unit": "A"}
